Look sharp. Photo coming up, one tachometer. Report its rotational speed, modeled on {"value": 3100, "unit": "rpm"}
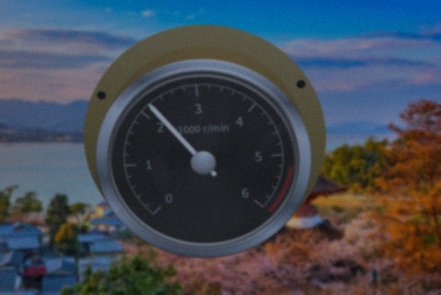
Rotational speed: {"value": 2200, "unit": "rpm"}
